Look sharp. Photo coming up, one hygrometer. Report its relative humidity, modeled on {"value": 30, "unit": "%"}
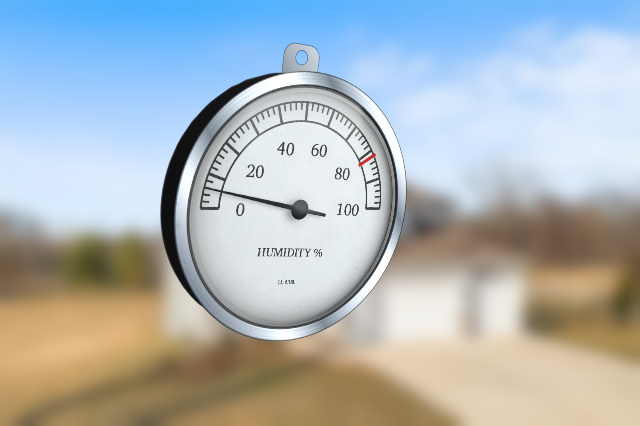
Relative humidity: {"value": 6, "unit": "%"}
